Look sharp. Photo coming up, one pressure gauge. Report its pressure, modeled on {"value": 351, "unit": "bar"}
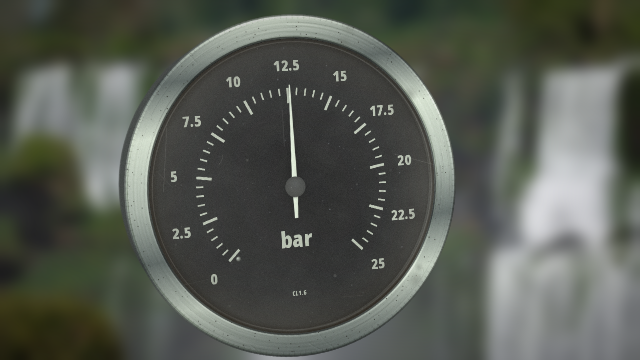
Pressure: {"value": 12.5, "unit": "bar"}
